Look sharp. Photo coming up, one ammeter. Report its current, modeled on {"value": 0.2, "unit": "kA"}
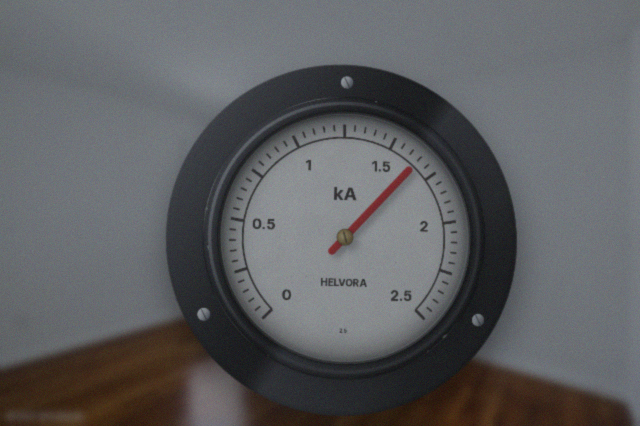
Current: {"value": 1.65, "unit": "kA"}
